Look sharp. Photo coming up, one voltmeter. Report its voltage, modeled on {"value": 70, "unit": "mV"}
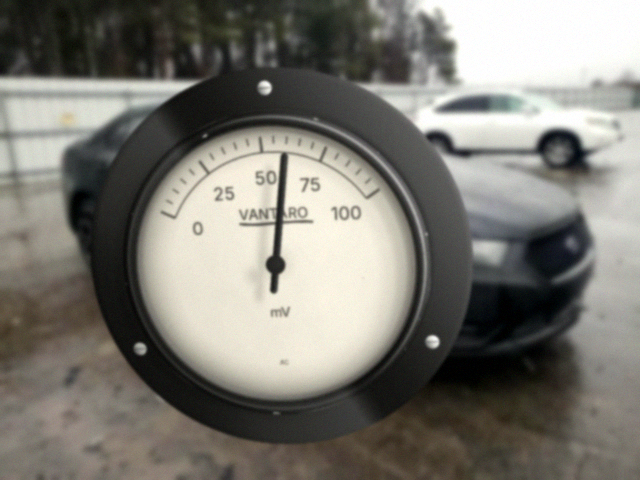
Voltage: {"value": 60, "unit": "mV"}
